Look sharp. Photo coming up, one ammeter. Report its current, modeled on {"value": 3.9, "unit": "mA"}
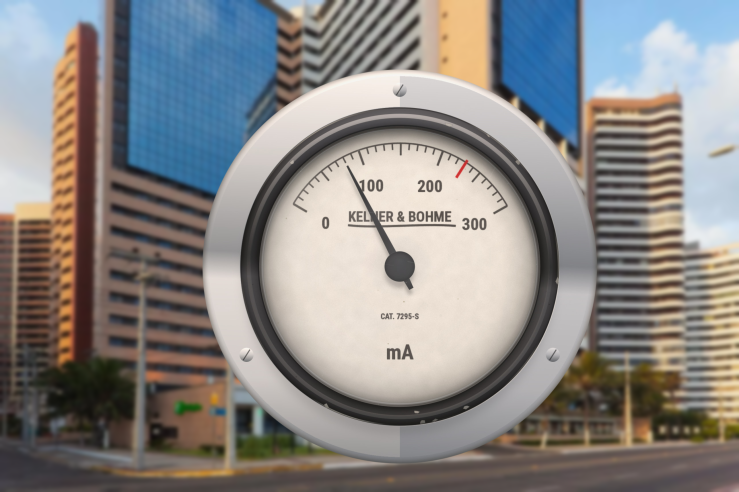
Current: {"value": 80, "unit": "mA"}
